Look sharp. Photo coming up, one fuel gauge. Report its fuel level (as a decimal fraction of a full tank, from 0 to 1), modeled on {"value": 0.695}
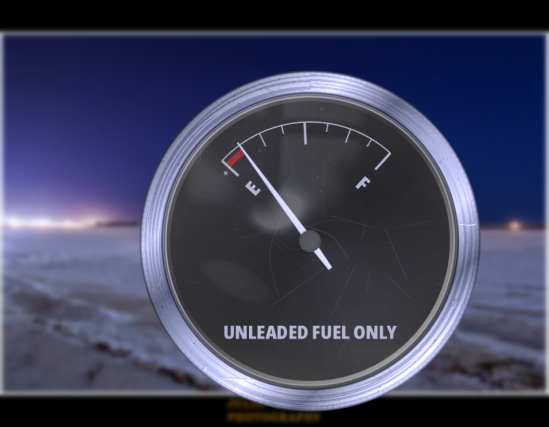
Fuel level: {"value": 0.125}
